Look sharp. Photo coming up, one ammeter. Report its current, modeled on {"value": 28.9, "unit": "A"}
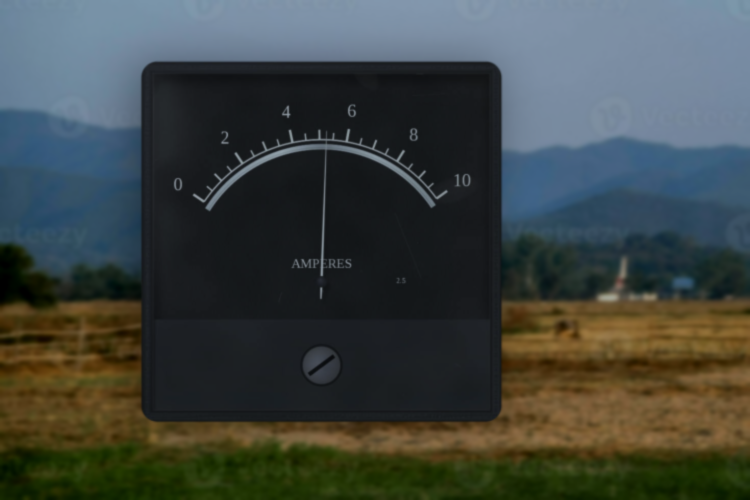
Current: {"value": 5.25, "unit": "A"}
